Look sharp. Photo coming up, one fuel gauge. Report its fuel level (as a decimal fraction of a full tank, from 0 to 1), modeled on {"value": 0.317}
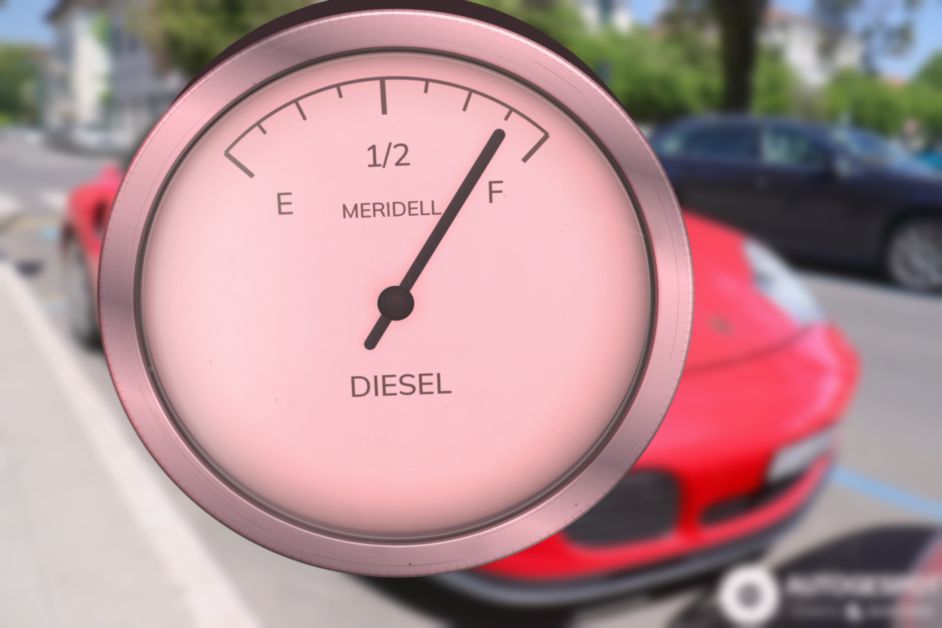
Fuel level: {"value": 0.875}
